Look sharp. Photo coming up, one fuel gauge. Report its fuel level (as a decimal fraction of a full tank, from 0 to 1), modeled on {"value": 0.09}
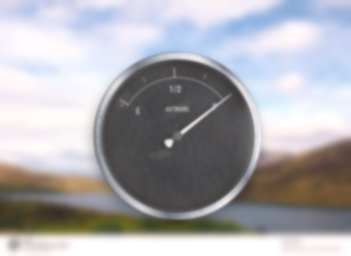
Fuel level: {"value": 1}
